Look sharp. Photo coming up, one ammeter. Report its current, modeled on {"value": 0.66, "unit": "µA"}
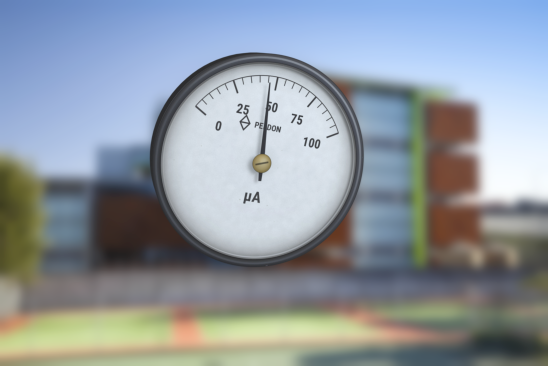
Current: {"value": 45, "unit": "µA"}
